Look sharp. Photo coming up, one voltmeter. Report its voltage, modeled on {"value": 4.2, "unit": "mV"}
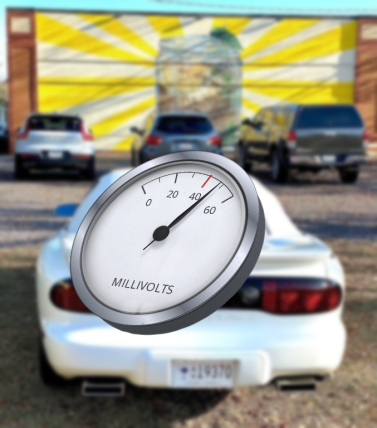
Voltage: {"value": 50, "unit": "mV"}
